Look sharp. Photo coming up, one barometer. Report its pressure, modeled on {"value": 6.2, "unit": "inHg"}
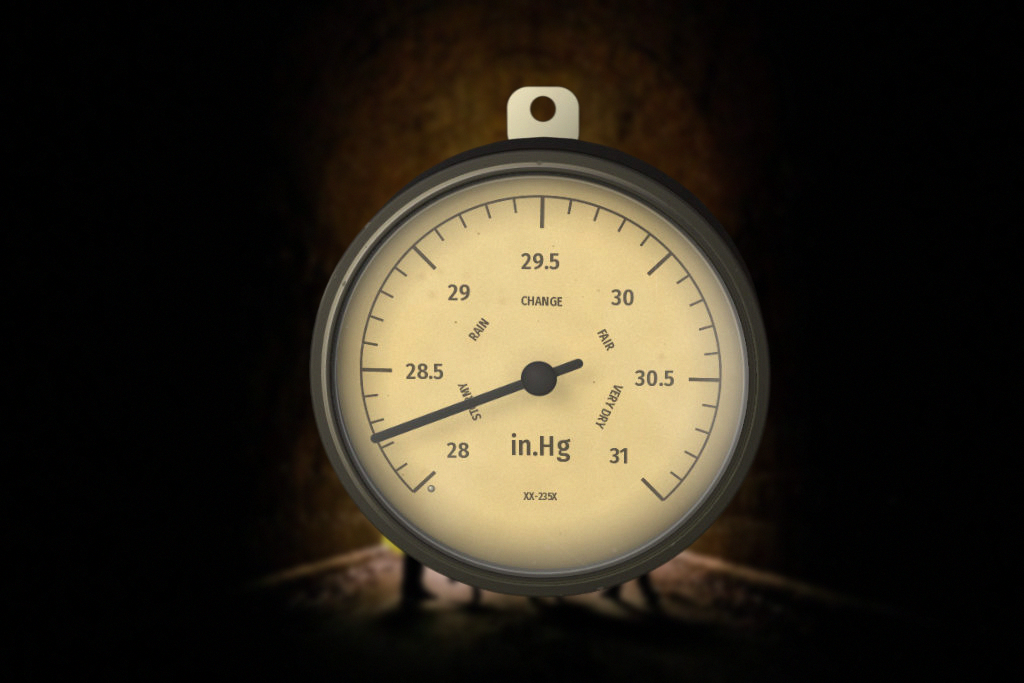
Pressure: {"value": 28.25, "unit": "inHg"}
